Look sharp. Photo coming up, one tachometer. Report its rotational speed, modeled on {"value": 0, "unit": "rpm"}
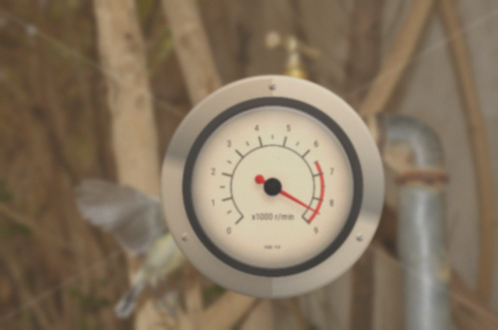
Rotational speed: {"value": 8500, "unit": "rpm"}
